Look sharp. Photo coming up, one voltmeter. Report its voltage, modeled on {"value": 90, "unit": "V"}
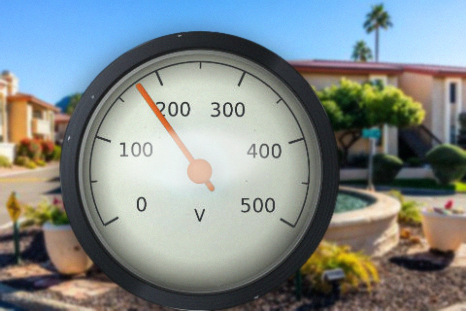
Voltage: {"value": 175, "unit": "V"}
